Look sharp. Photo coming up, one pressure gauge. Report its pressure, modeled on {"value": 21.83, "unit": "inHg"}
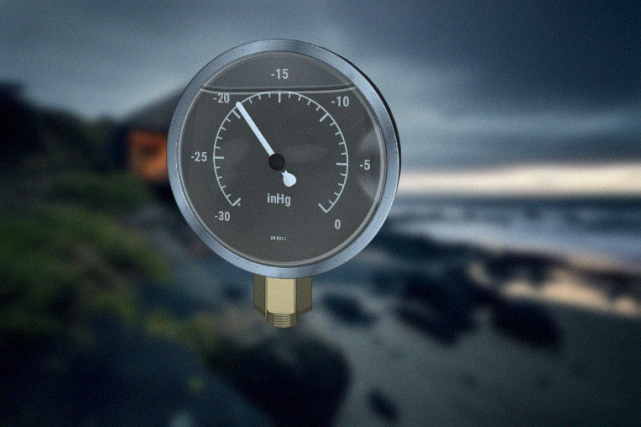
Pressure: {"value": -19, "unit": "inHg"}
